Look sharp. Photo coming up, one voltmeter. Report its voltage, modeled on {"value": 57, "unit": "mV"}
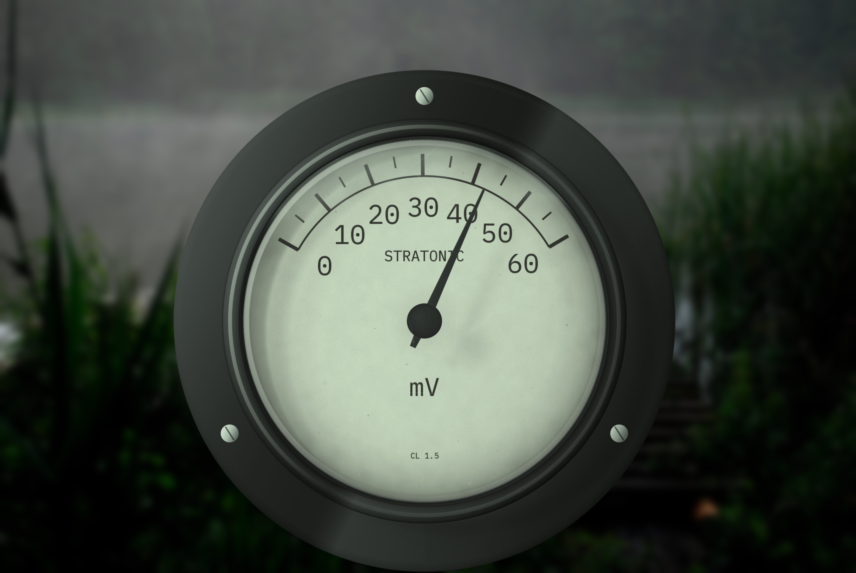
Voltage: {"value": 42.5, "unit": "mV"}
